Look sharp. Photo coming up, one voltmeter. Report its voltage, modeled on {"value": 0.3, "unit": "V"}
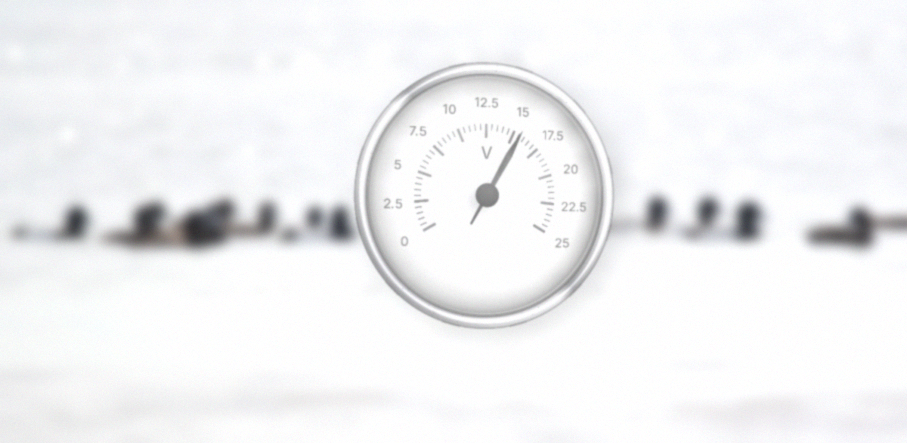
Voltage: {"value": 15.5, "unit": "V"}
